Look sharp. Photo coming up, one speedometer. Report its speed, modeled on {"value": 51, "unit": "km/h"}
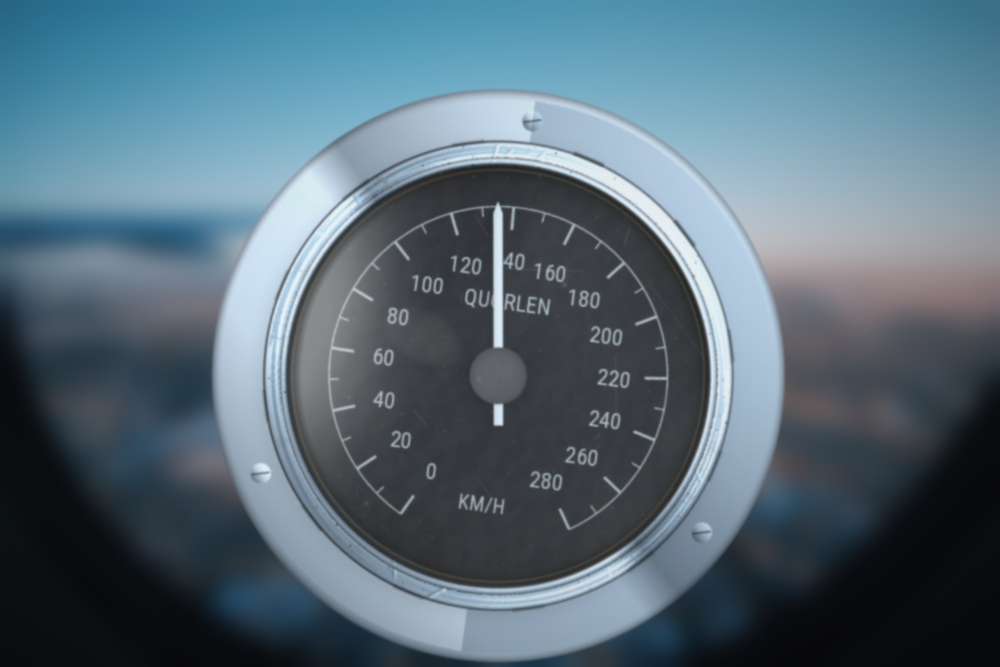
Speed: {"value": 135, "unit": "km/h"}
